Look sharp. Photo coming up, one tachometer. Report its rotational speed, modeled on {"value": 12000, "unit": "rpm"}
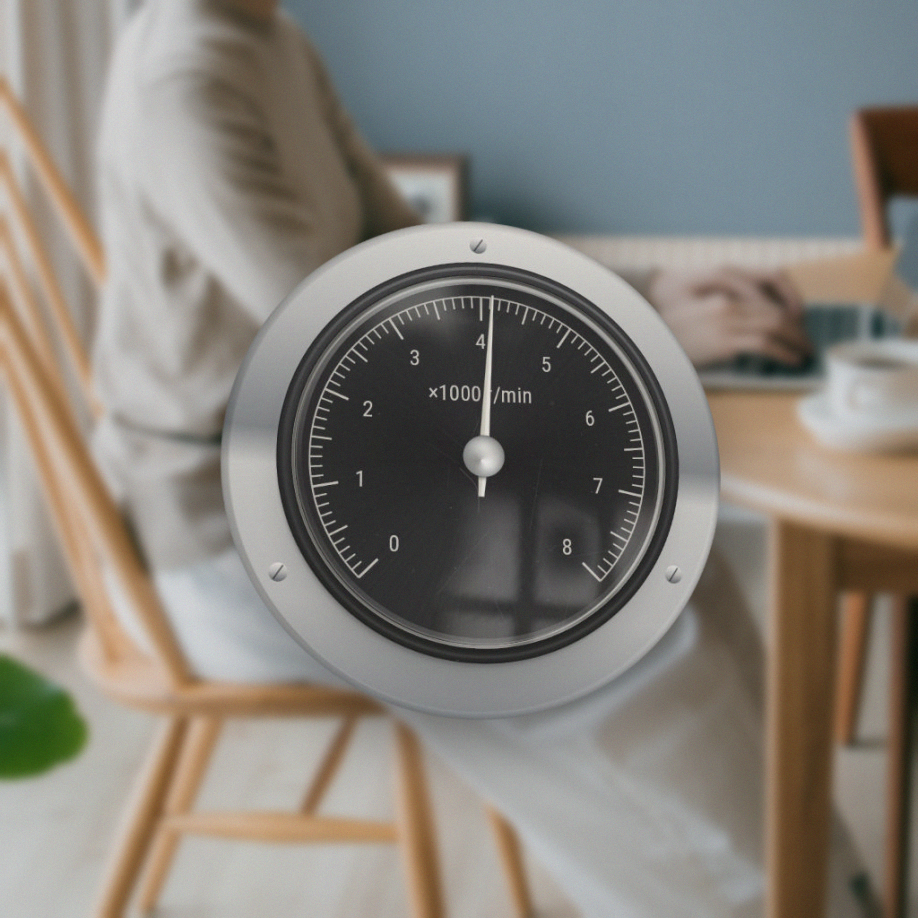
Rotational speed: {"value": 4100, "unit": "rpm"}
